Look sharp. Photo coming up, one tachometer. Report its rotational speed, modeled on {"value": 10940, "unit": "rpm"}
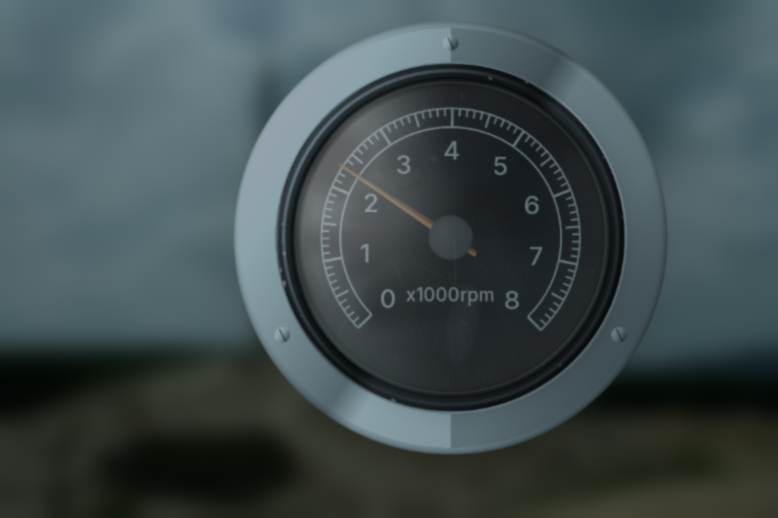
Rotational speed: {"value": 2300, "unit": "rpm"}
